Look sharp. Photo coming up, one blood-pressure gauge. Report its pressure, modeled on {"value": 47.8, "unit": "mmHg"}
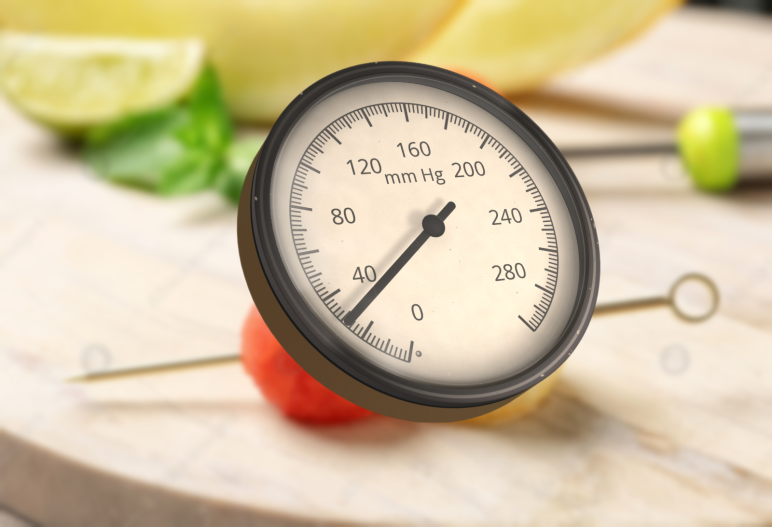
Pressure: {"value": 28, "unit": "mmHg"}
